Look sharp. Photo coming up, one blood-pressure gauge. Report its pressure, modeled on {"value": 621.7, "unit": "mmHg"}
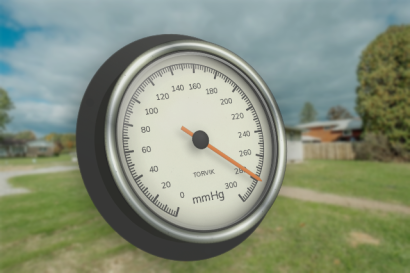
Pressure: {"value": 280, "unit": "mmHg"}
